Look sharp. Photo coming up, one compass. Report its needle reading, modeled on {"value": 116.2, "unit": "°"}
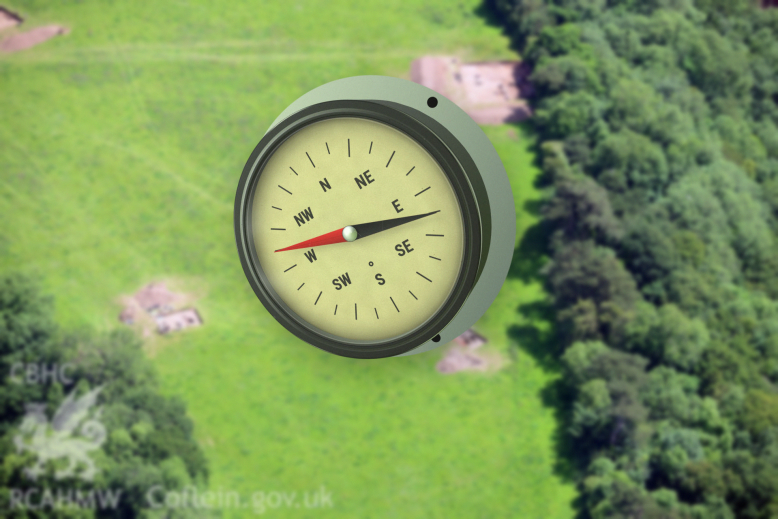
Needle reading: {"value": 285, "unit": "°"}
